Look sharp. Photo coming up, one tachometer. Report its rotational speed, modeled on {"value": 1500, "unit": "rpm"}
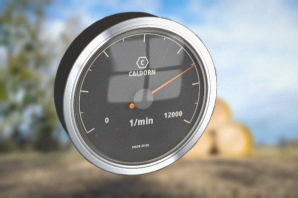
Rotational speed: {"value": 9000, "unit": "rpm"}
